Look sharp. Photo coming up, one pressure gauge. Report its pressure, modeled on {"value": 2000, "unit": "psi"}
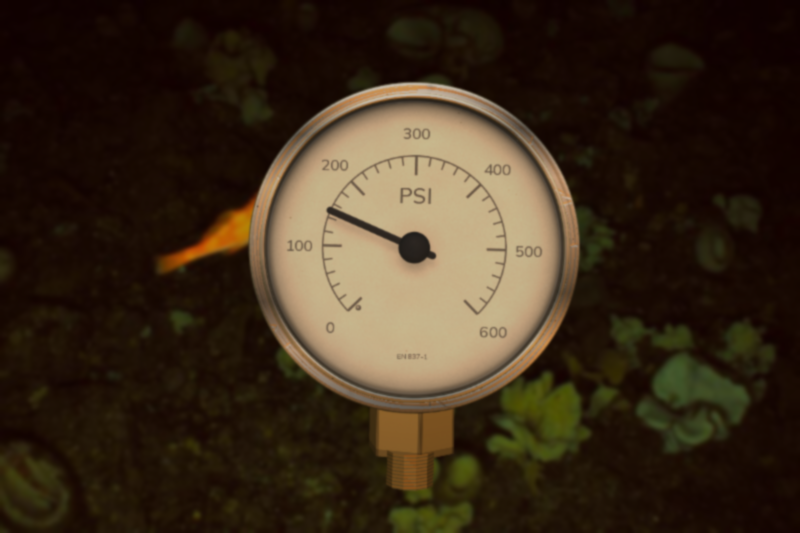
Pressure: {"value": 150, "unit": "psi"}
